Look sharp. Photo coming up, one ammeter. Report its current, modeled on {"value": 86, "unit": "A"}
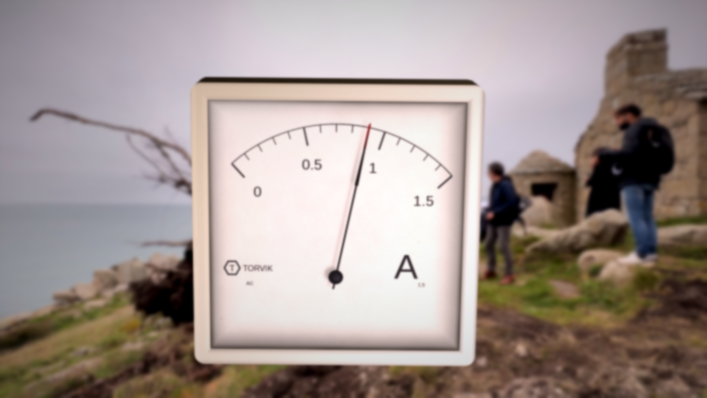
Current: {"value": 0.9, "unit": "A"}
